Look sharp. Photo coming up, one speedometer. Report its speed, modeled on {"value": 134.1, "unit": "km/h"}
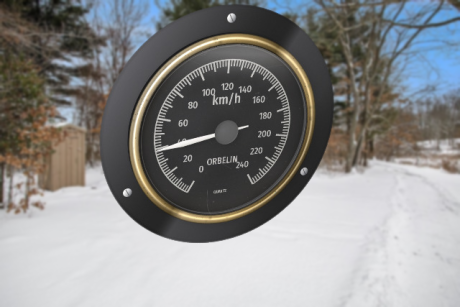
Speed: {"value": 40, "unit": "km/h"}
